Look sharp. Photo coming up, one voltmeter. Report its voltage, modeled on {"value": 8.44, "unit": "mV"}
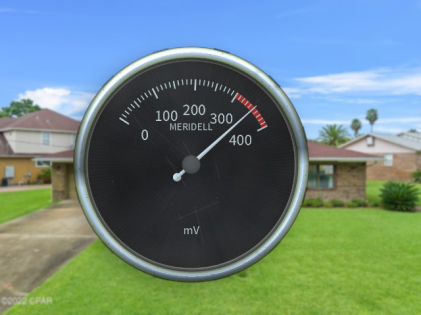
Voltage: {"value": 350, "unit": "mV"}
